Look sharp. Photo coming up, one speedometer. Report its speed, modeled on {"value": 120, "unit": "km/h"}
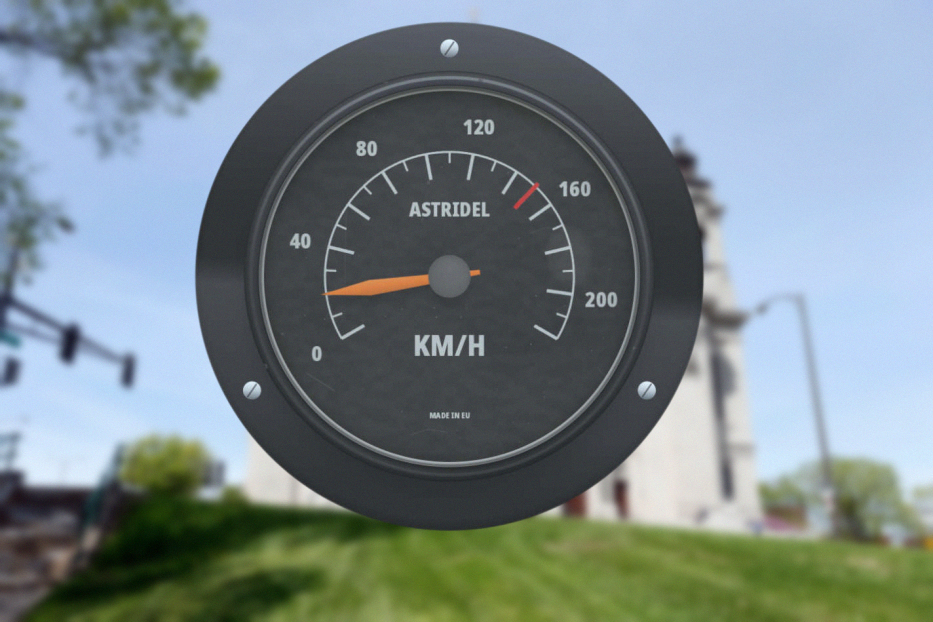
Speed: {"value": 20, "unit": "km/h"}
